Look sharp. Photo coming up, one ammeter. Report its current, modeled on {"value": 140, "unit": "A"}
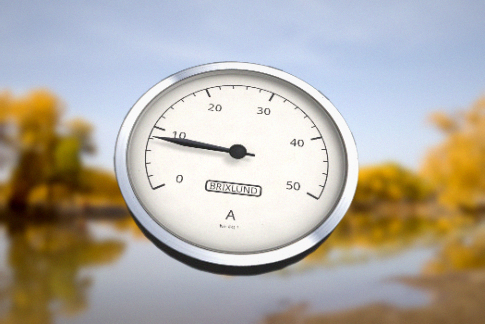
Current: {"value": 8, "unit": "A"}
